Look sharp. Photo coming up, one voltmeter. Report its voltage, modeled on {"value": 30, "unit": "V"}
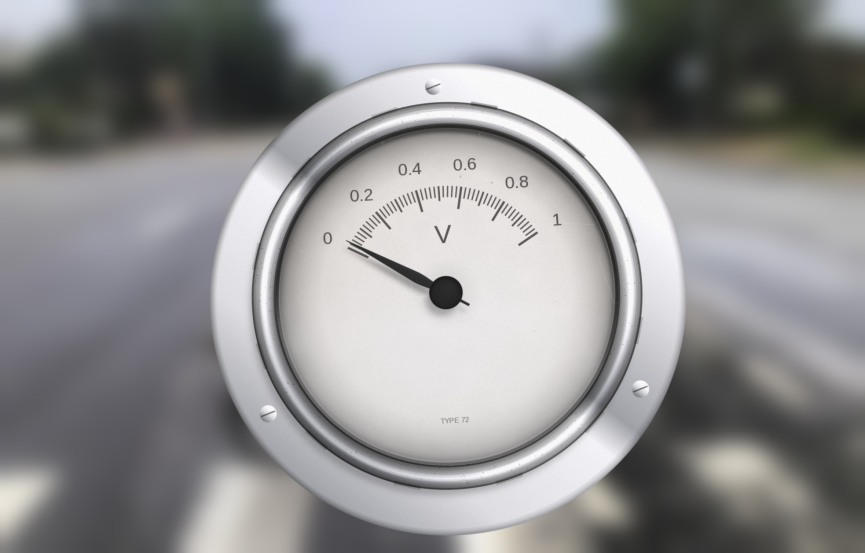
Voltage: {"value": 0.02, "unit": "V"}
